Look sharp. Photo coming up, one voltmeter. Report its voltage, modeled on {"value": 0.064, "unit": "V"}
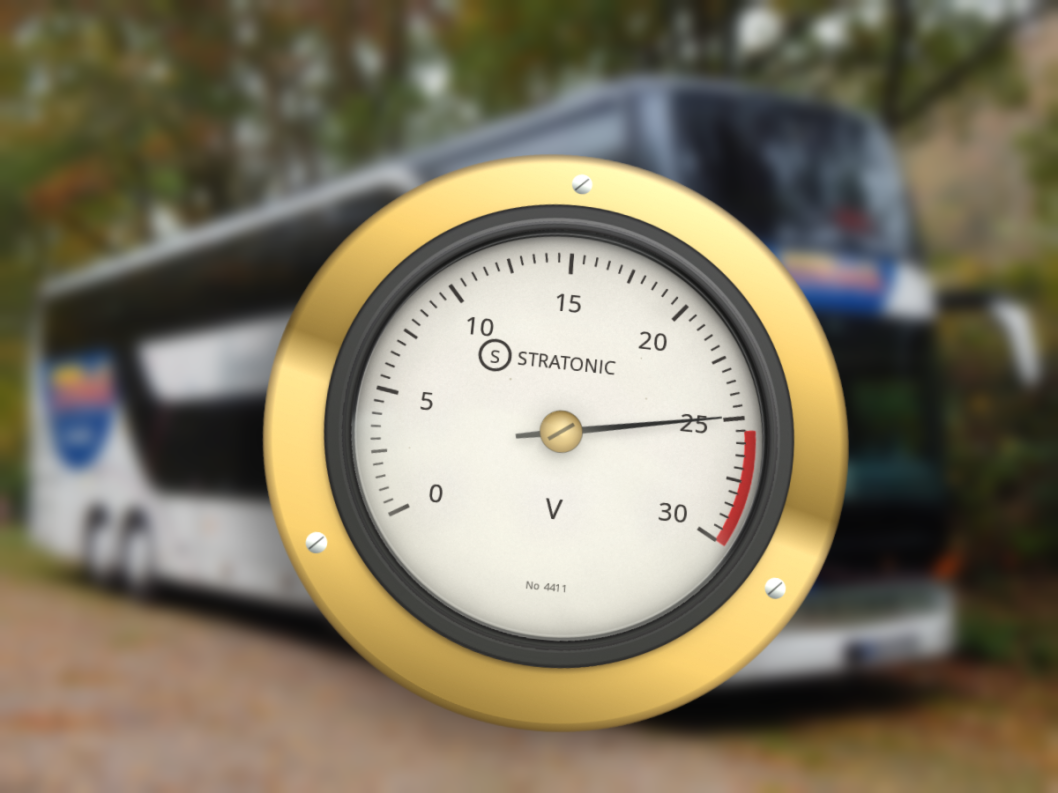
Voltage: {"value": 25, "unit": "V"}
